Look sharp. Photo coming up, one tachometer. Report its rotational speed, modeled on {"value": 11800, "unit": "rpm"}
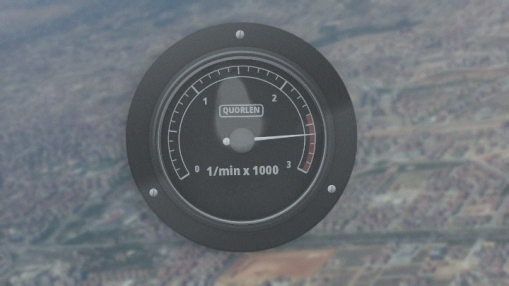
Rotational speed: {"value": 2600, "unit": "rpm"}
